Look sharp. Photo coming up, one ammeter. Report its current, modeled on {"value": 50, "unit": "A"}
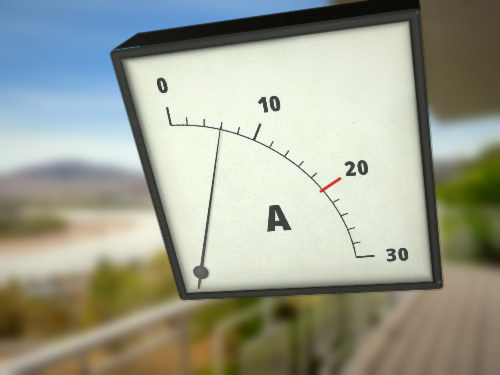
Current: {"value": 6, "unit": "A"}
